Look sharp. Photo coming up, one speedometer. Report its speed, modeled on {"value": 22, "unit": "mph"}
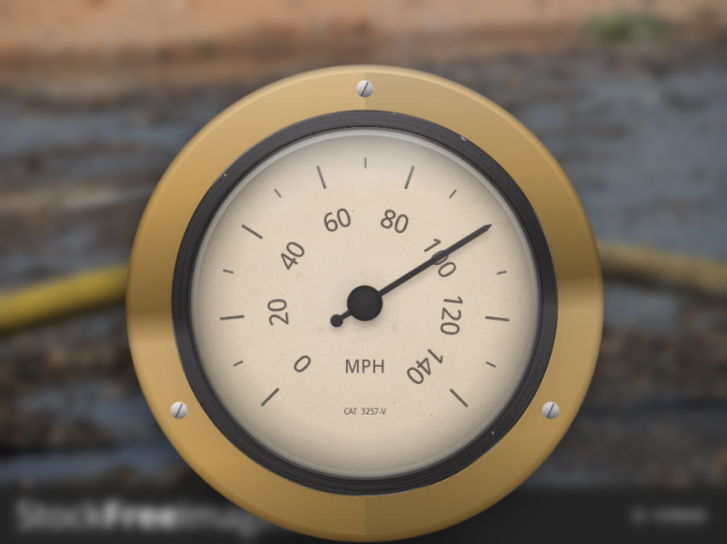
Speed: {"value": 100, "unit": "mph"}
